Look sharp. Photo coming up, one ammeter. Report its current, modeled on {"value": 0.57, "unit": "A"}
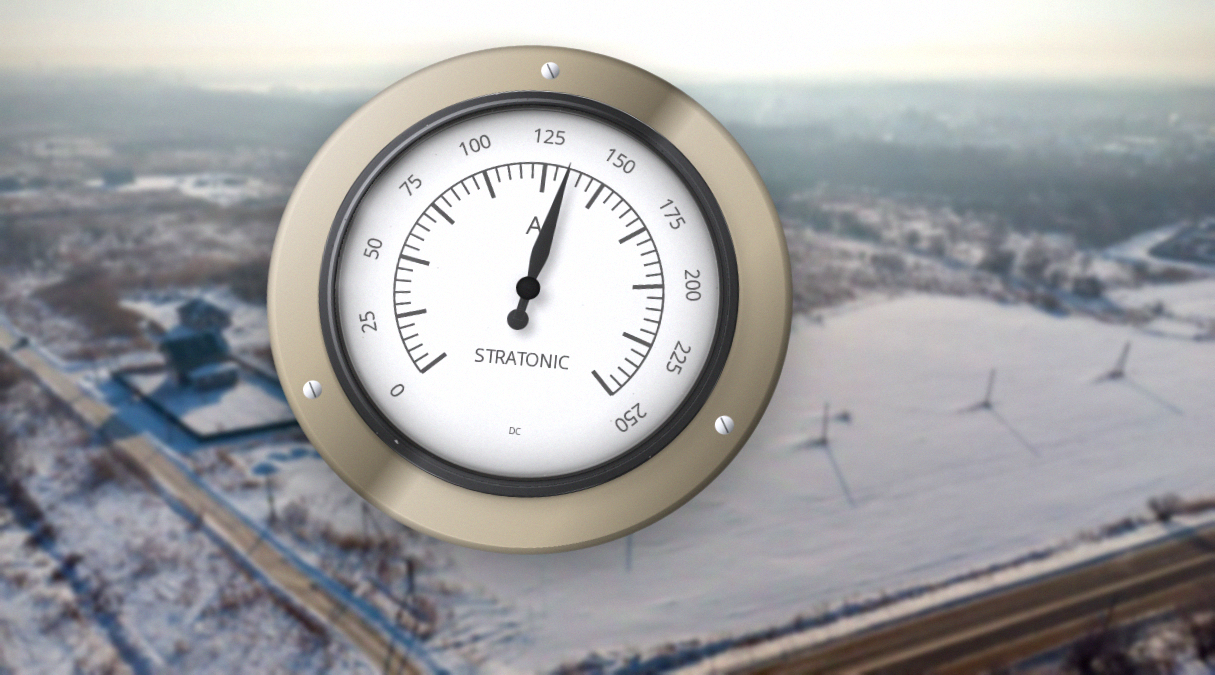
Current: {"value": 135, "unit": "A"}
